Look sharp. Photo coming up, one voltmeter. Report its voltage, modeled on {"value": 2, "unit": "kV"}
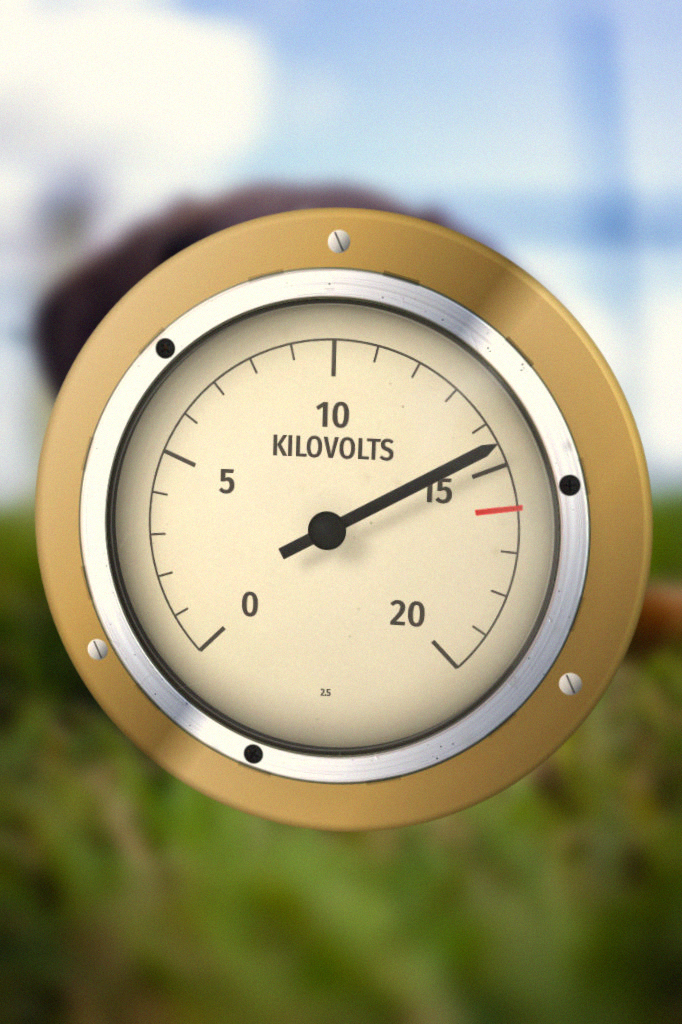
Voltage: {"value": 14.5, "unit": "kV"}
